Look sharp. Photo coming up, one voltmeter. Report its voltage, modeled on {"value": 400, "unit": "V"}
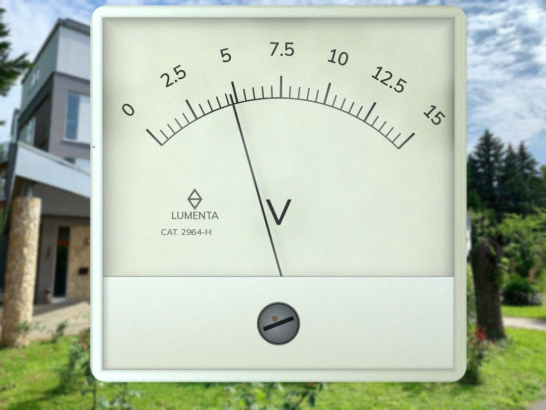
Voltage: {"value": 4.75, "unit": "V"}
